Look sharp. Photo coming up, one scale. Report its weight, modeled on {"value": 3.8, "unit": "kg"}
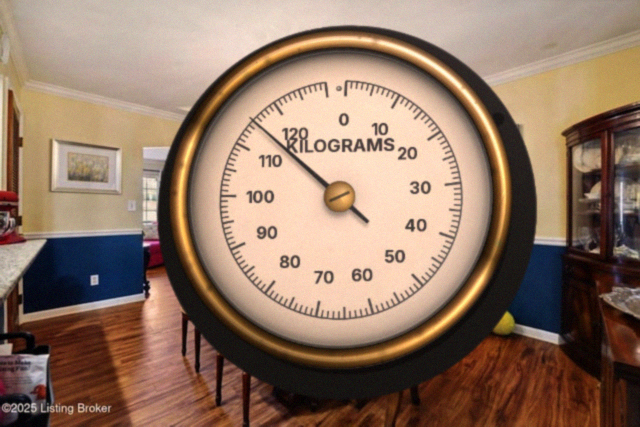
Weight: {"value": 115, "unit": "kg"}
